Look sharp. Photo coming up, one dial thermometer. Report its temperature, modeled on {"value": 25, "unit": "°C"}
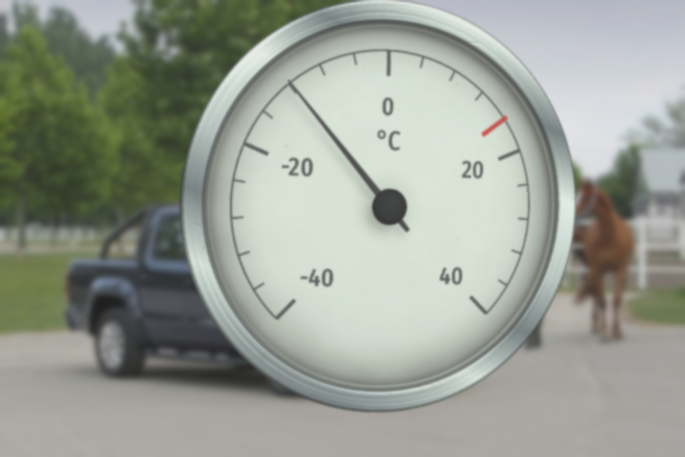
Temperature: {"value": -12, "unit": "°C"}
